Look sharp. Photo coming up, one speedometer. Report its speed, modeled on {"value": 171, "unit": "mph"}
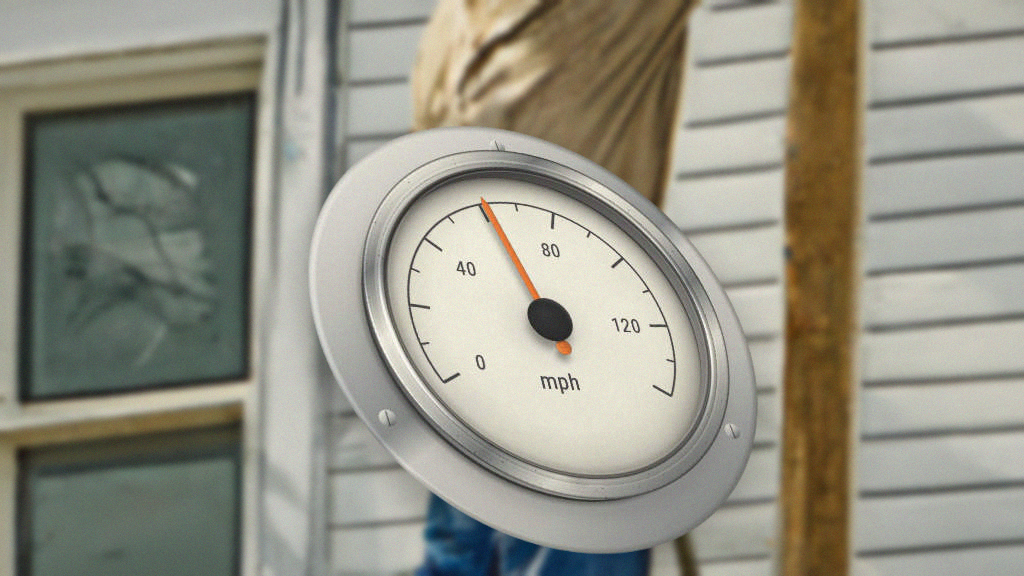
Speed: {"value": 60, "unit": "mph"}
